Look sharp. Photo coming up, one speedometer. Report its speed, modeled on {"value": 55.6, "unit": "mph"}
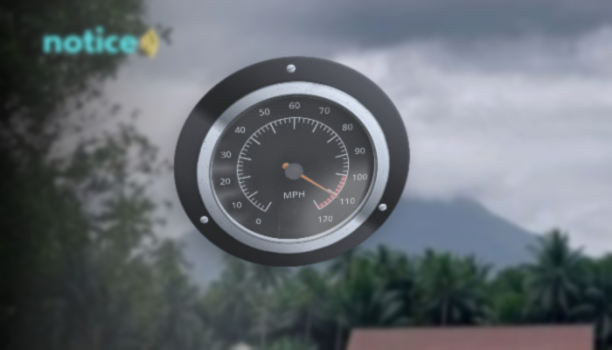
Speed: {"value": 110, "unit": "mph"}
